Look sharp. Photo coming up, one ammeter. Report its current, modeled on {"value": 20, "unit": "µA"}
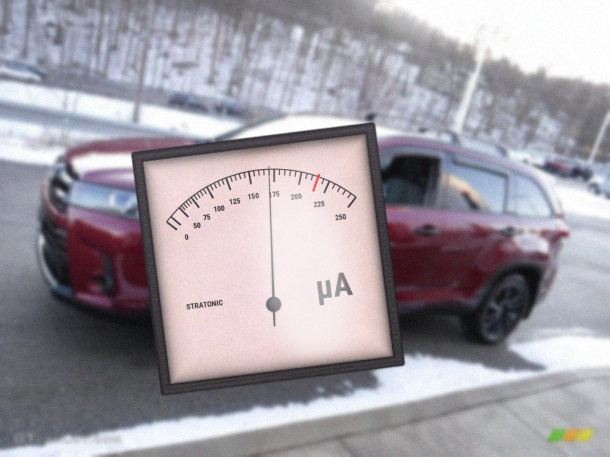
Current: {"value": 170, "unit": "µA"}
